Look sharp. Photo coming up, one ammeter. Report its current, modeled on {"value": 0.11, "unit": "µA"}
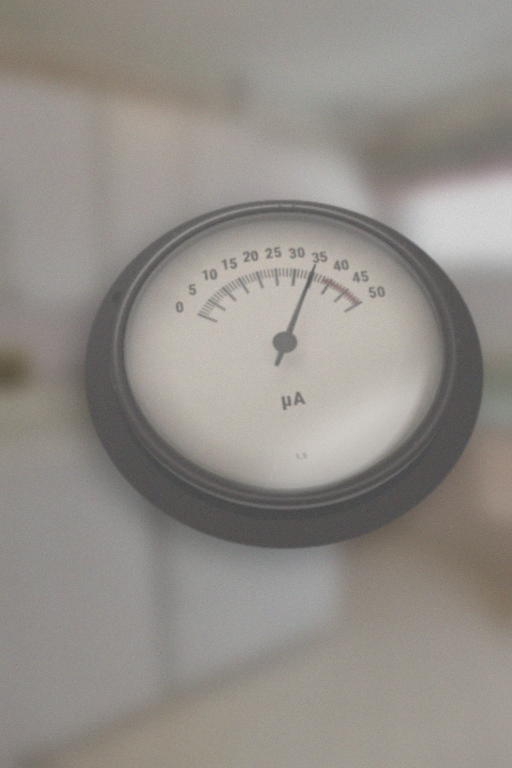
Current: {"value": 35, "unit": "µA"}
